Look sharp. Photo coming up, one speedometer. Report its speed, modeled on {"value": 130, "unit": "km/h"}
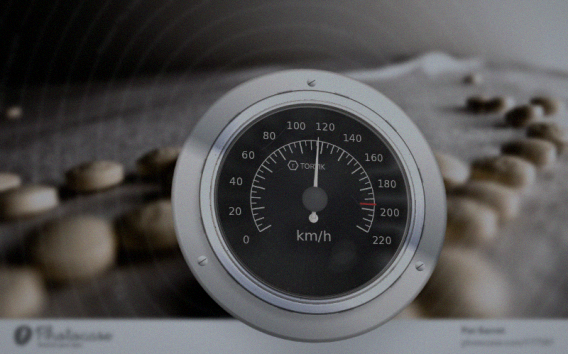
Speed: {"value": 115, "unit": "km/h"}
